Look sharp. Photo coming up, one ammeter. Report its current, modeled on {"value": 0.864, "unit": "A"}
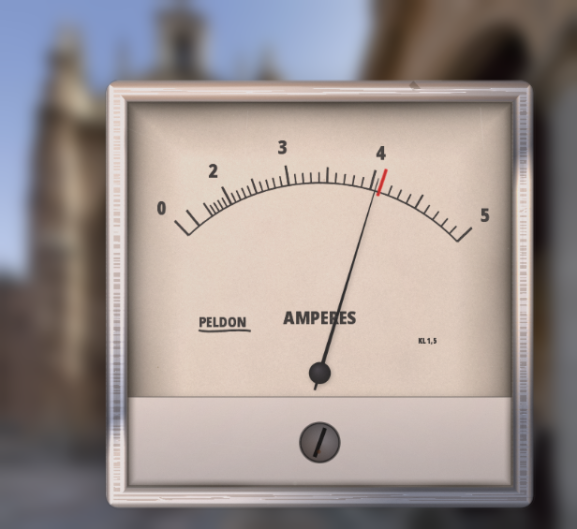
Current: {"value": 4.05, "unit": "A"}
